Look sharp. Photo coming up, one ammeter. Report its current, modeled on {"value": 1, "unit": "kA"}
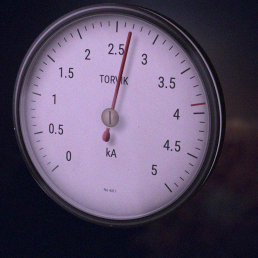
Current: {"value": 2.7, "unit": "kA"}
